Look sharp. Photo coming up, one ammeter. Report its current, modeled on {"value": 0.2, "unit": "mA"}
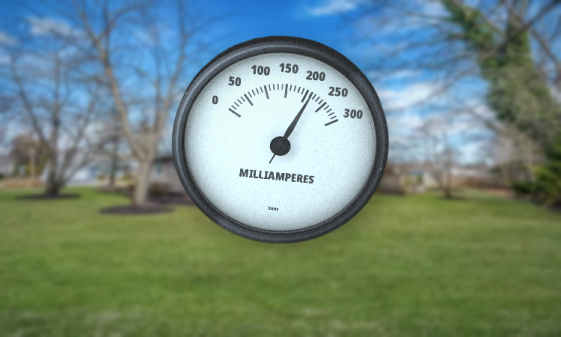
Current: {"value": 210, "unit": "mA"}
